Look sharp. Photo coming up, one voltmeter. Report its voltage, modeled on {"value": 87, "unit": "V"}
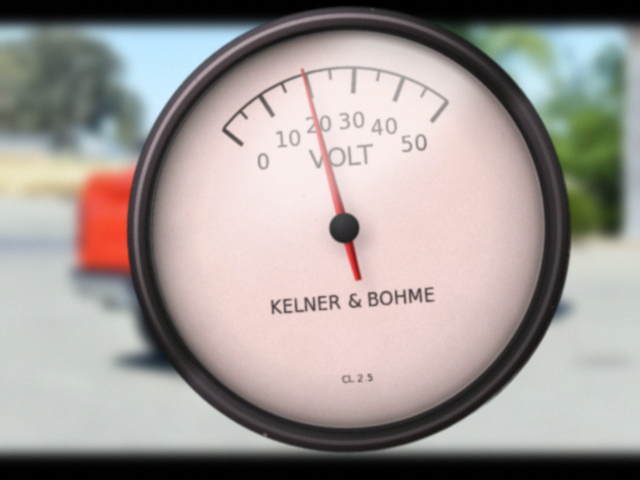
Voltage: {"value": 20, "unit": "V"}
